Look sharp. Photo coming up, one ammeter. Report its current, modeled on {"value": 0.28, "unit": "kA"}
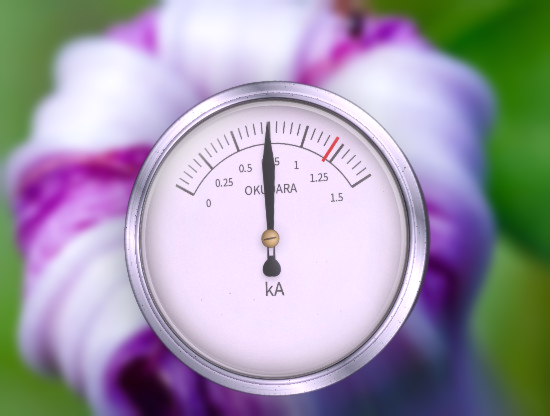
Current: {"value": 0.75, "unit": "kA"}
